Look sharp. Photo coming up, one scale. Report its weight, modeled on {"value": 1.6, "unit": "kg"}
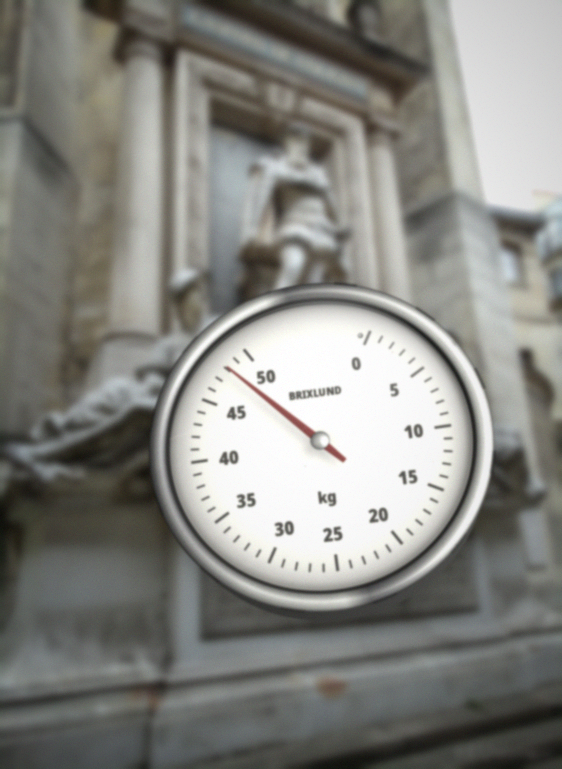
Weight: {"value": 48, "unit": "kg"}
